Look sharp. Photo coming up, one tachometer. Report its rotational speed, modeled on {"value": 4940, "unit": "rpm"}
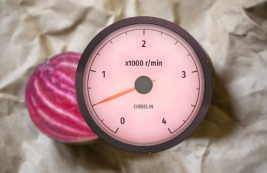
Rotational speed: {"value": 500, "unit": "rpm"}
